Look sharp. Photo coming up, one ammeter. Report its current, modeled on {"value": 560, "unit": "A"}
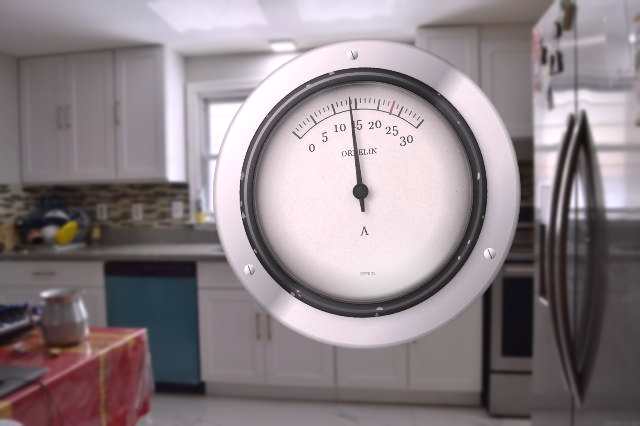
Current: {"value": 14, "unit": "A"}
